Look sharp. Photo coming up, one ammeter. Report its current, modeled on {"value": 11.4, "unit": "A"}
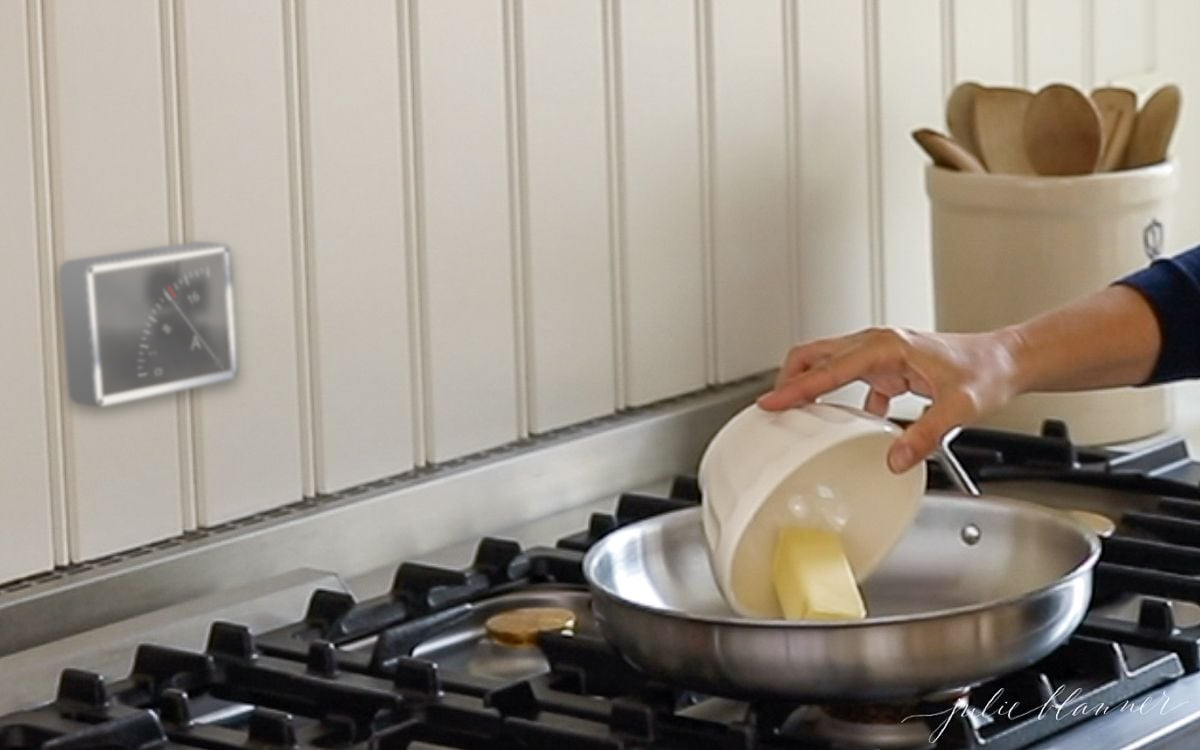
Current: {"value": 12, "unit": "A"}
